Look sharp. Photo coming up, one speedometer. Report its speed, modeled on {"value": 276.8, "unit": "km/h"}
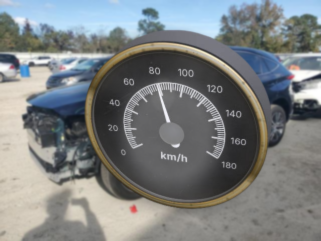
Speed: {"value": 80, "unit": "km/h"}
